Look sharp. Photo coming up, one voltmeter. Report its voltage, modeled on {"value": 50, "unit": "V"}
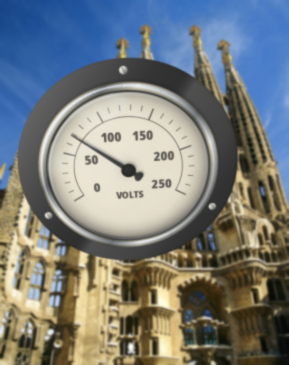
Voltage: {"value": 70, "unit": "V"}
